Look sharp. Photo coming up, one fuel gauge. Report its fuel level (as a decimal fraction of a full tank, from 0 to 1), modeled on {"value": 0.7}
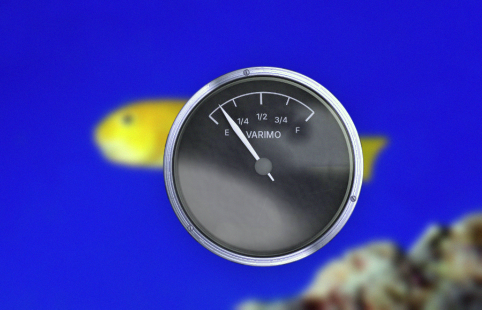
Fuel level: {"value": 0.125}
